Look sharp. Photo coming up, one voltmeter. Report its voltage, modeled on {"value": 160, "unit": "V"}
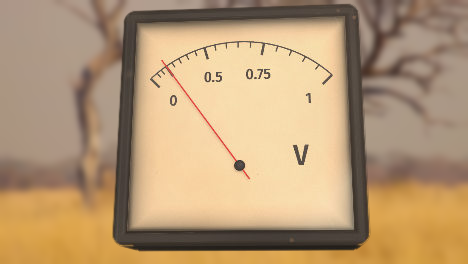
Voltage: {"value": 0.25, "unit": "V"}
